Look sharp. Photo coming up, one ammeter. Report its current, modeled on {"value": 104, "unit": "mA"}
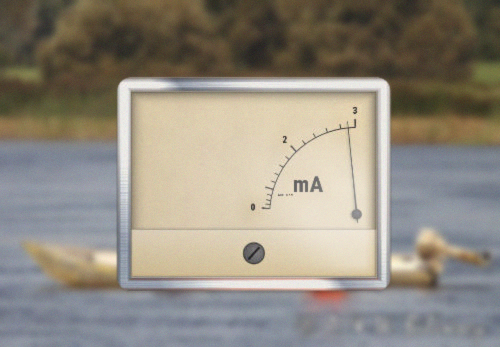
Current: {"value": 2.9, "unit": "mA"}
